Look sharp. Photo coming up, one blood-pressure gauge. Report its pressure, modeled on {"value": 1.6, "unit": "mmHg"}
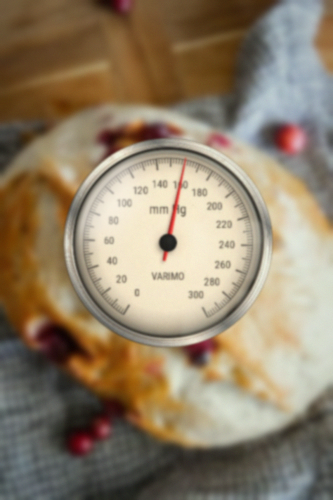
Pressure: {"value": 160, "unit": "mmHg"}
